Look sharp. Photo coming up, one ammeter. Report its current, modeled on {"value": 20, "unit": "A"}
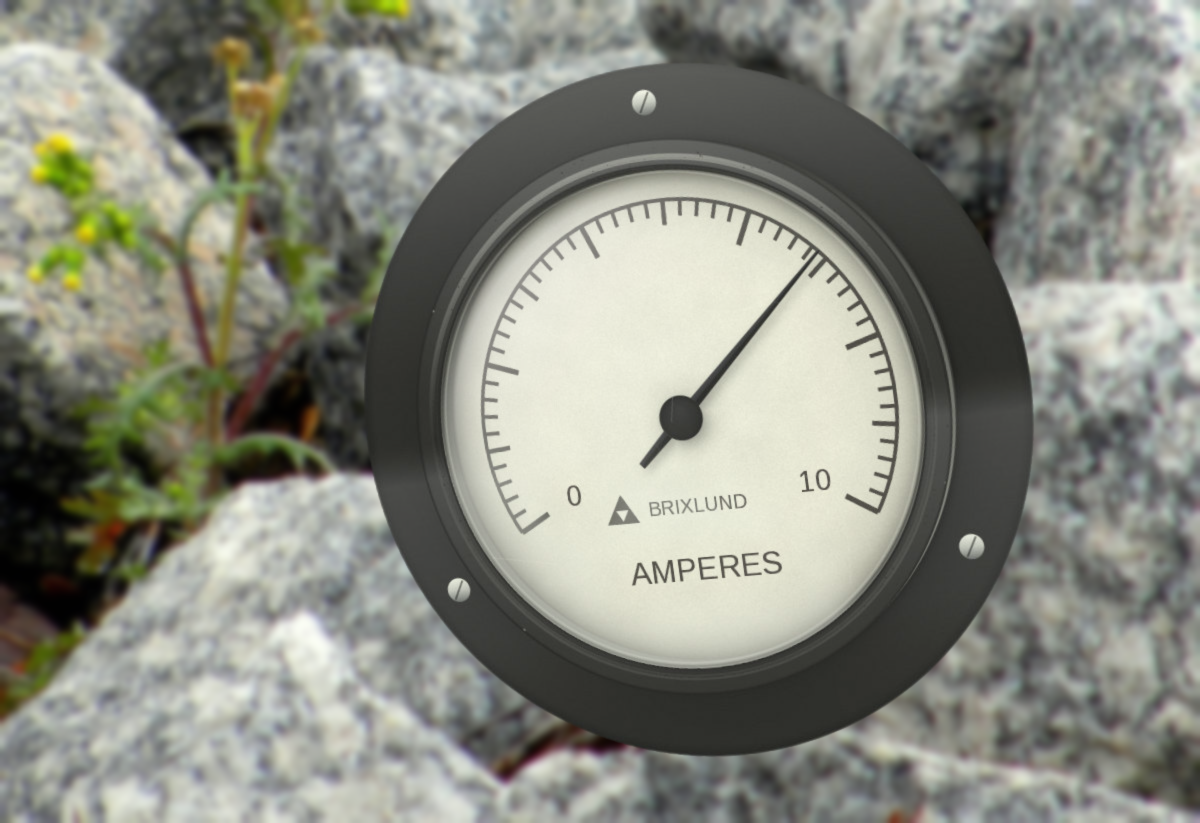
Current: {"value": 6.9, "unit": "A"}
